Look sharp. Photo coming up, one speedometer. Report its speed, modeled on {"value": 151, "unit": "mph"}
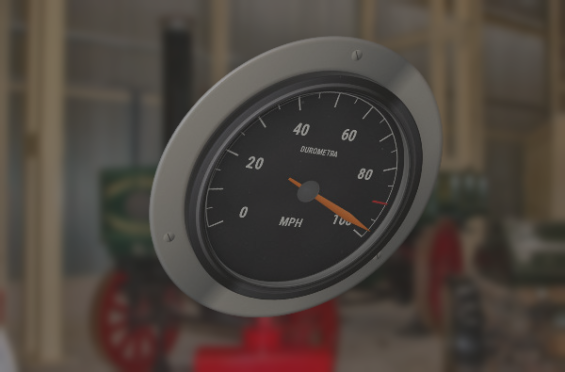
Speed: {"value": 97.5, "unit": "mph"}
